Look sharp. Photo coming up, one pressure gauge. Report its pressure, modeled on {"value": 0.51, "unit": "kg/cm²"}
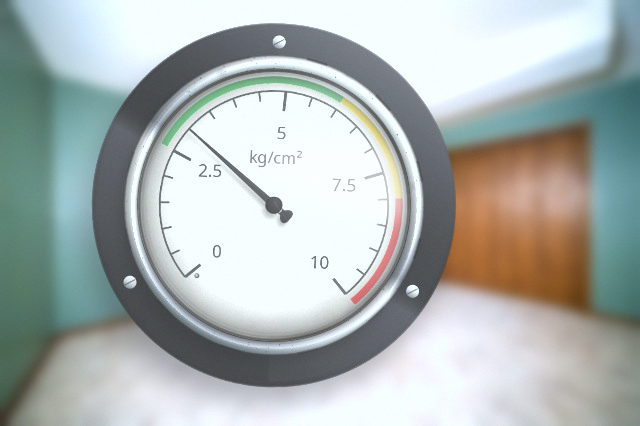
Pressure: {"value": 3, "unit": "kg/cm²"}
